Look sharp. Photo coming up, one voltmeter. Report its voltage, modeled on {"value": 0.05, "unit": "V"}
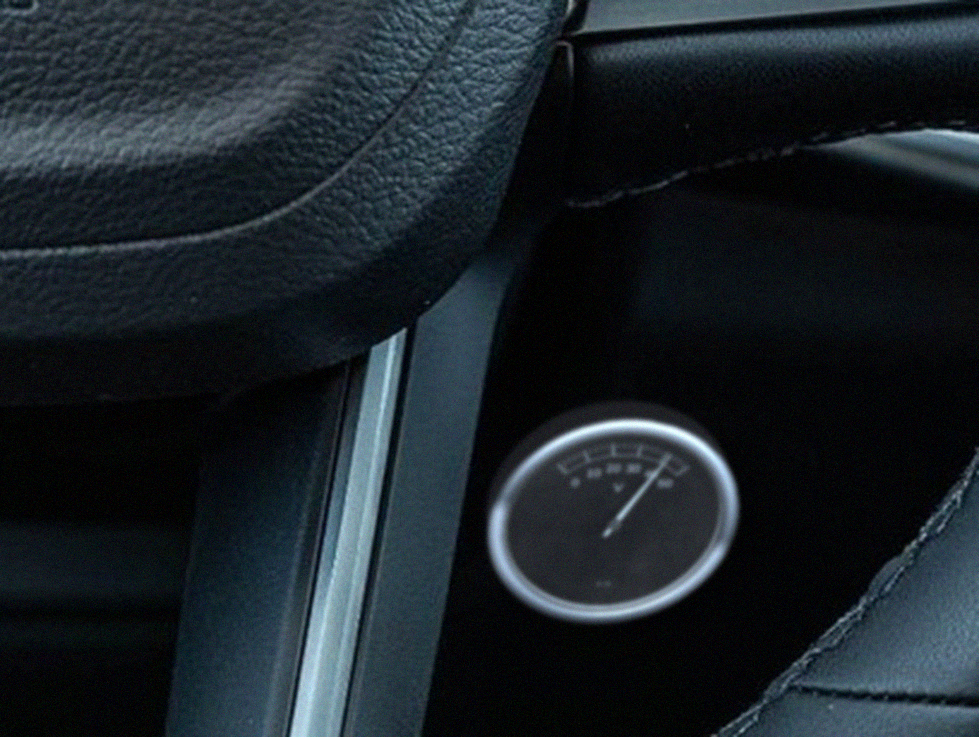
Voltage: {"value": 40, "unit": "V"}
